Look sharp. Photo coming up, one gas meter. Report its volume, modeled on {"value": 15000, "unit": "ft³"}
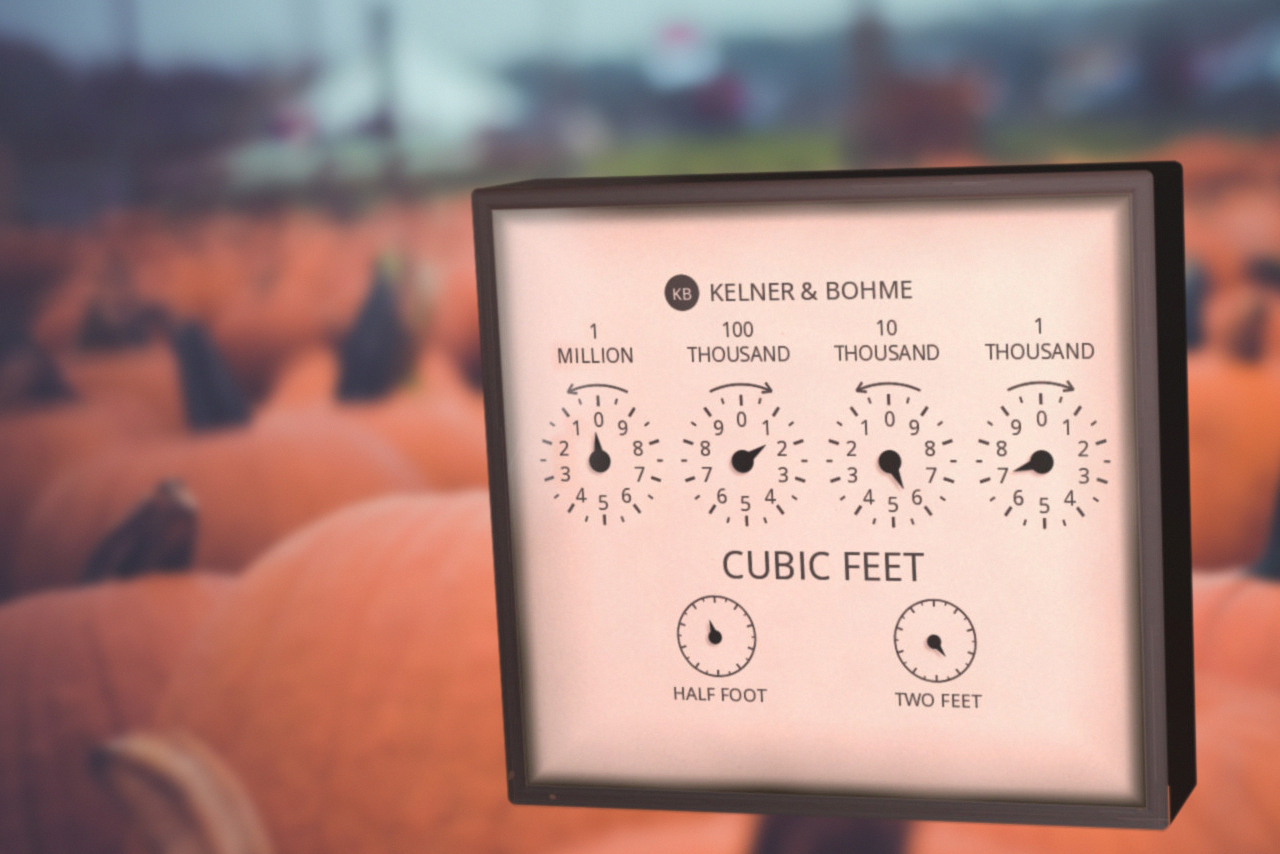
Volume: {"value": 15700, "unit": "ft³"}
